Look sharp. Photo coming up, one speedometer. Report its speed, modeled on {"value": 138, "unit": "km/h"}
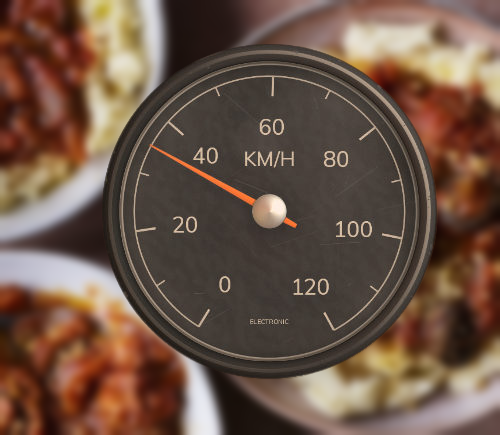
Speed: {"value": 35, "unit": "km/h"}
